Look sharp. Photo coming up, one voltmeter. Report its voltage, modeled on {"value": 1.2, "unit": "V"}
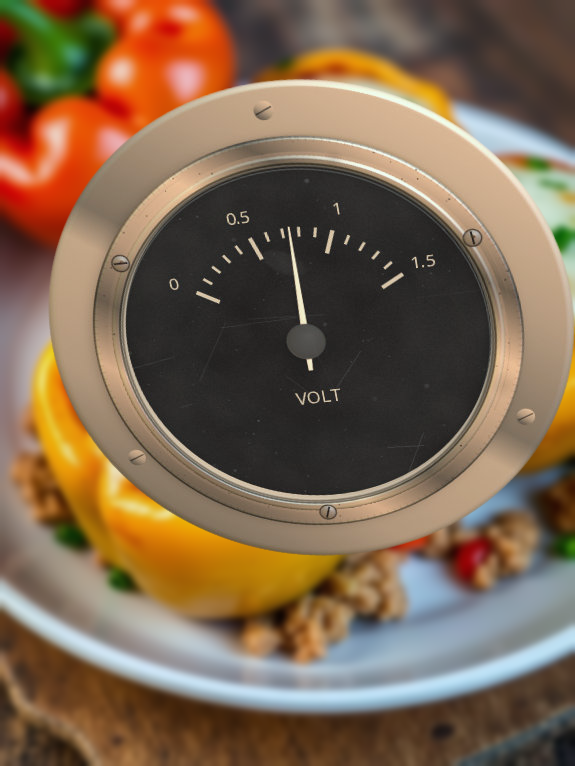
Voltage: {"value": 0.75, "unit": "V"}
